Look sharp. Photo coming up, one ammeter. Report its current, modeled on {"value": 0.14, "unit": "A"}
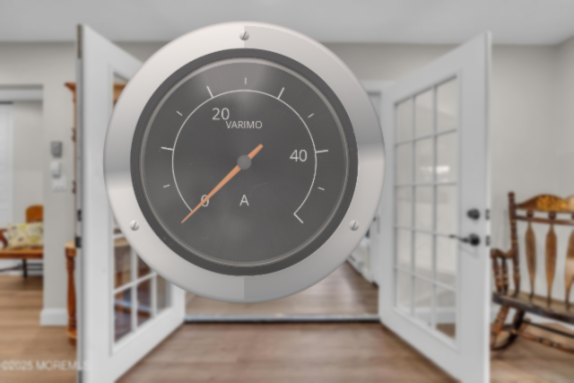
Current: {"value": 0, "unit": "A"}
